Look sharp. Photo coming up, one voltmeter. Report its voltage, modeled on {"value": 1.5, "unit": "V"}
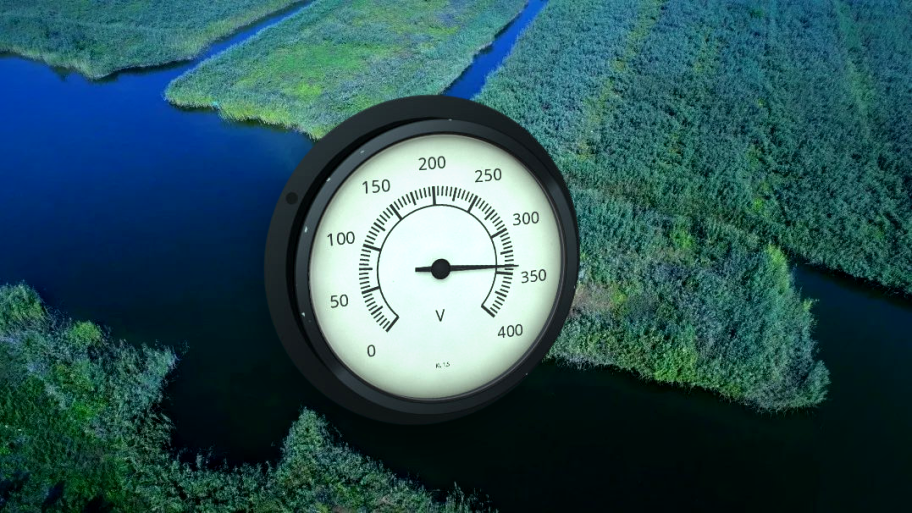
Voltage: {"value": 340, "unit": "V"}
